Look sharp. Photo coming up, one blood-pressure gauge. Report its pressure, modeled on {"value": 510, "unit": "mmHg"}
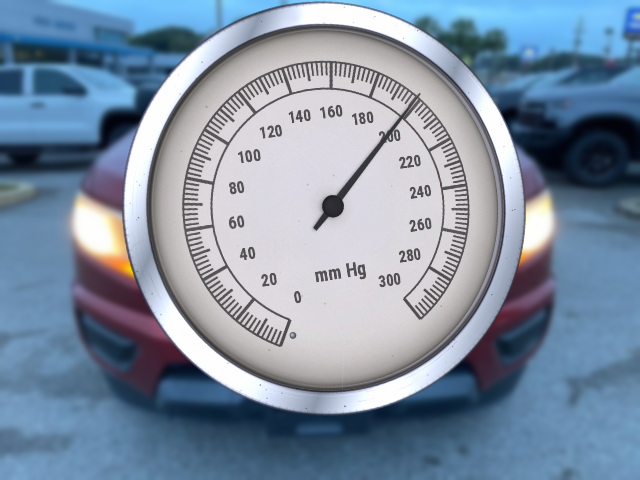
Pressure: {"value": 198, "unit": "mmHg"}
